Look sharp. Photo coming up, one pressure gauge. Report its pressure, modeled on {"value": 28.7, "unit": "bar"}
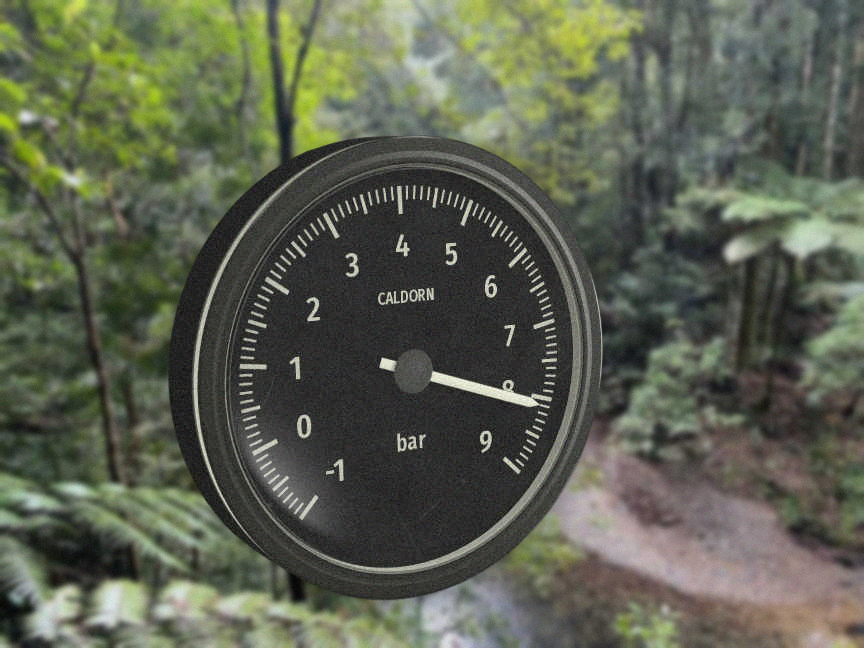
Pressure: {"value": 8.1, "unit": "bar"}
